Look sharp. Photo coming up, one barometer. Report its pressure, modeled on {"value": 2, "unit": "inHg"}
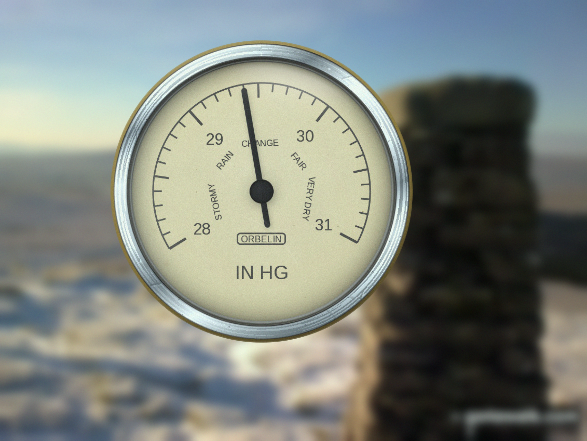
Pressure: {"value": 29.4, "unit": "inHg"}
